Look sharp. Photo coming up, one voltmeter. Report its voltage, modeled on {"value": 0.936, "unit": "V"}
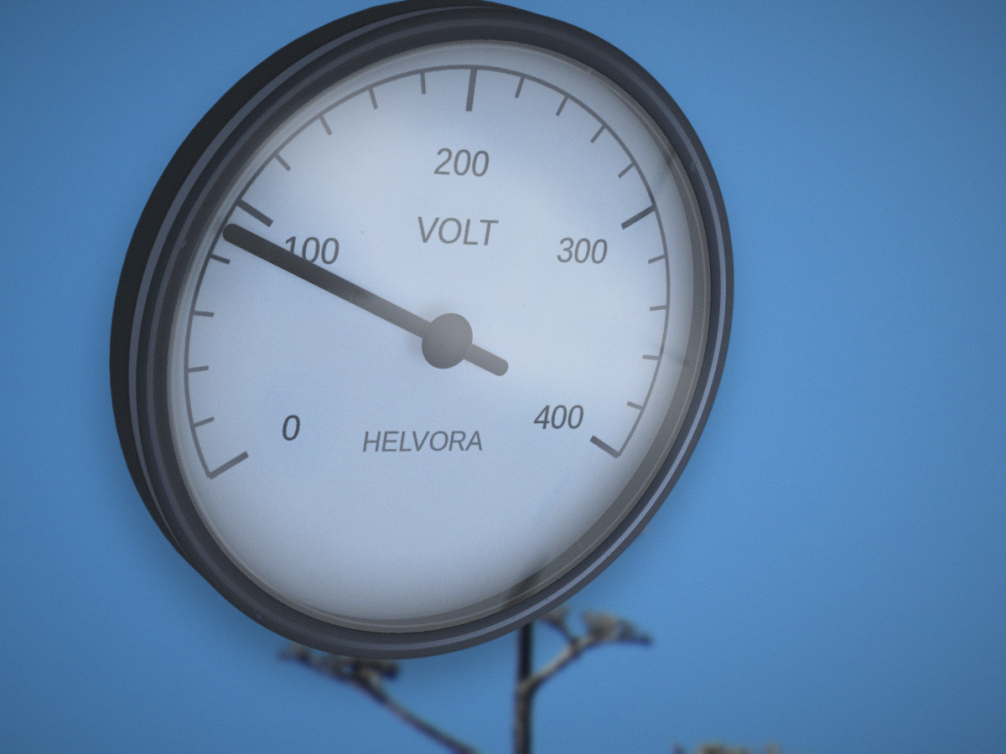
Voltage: {"value": 90, "unit": "V"}
